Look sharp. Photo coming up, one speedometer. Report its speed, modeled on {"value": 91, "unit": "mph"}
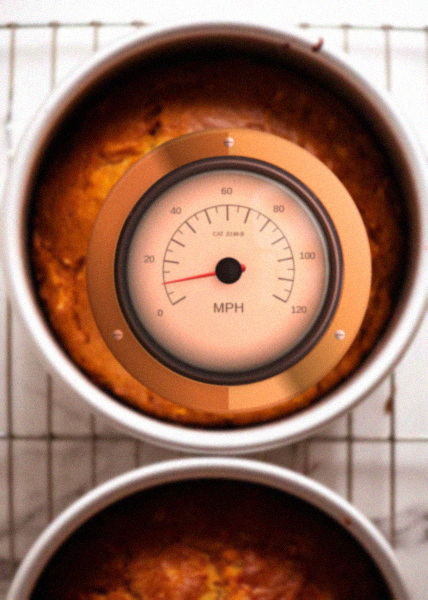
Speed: {"value": 10, "unit": "mph"}
